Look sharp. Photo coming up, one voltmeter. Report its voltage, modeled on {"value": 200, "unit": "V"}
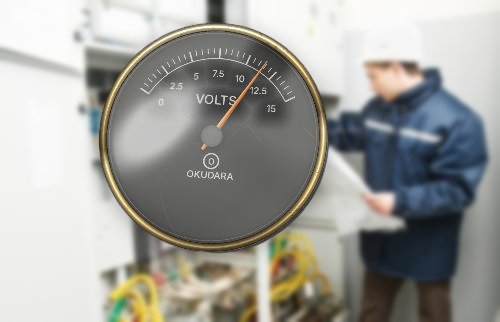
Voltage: {"value": 11.5, "unit": "V"}
